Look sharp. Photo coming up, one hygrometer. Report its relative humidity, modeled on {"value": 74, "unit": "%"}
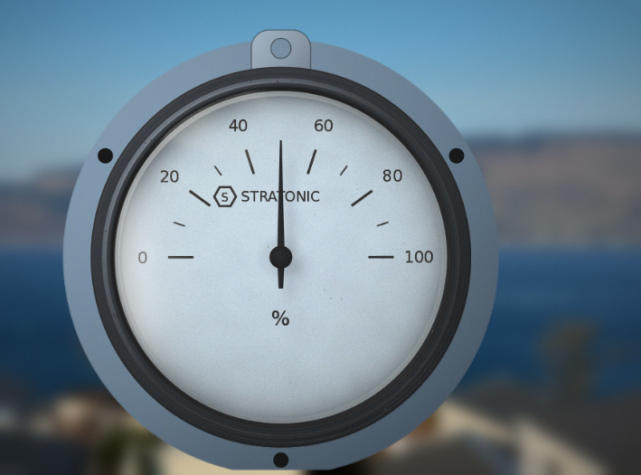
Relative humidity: {"value": 50, "unit": "%"}
